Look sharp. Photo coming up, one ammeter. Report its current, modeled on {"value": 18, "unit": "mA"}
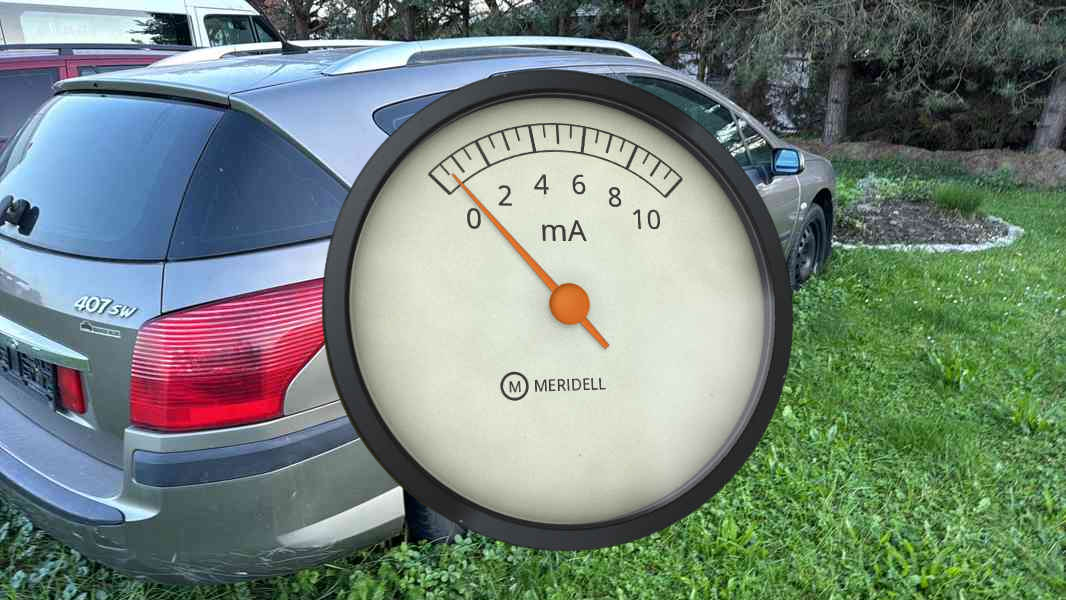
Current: {"value": 0.5, "unit": "mA"}
